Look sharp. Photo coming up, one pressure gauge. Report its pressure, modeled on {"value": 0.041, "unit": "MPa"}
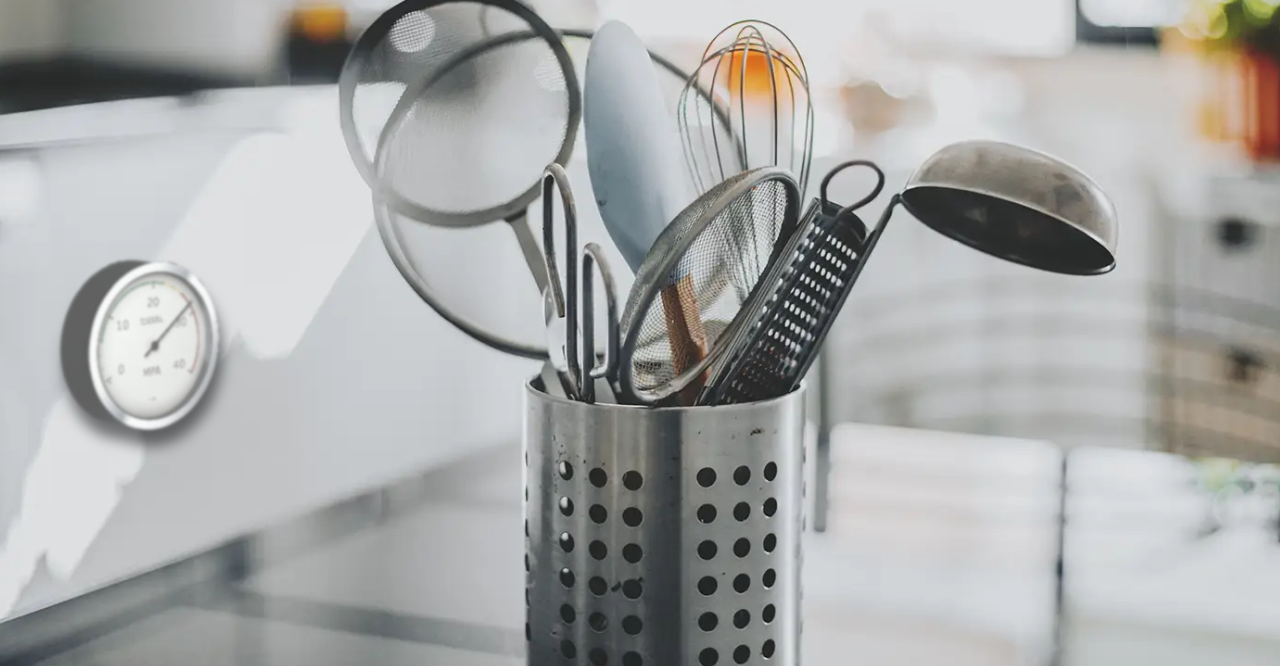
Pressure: {"value": 28, "unit": "MPa"}
